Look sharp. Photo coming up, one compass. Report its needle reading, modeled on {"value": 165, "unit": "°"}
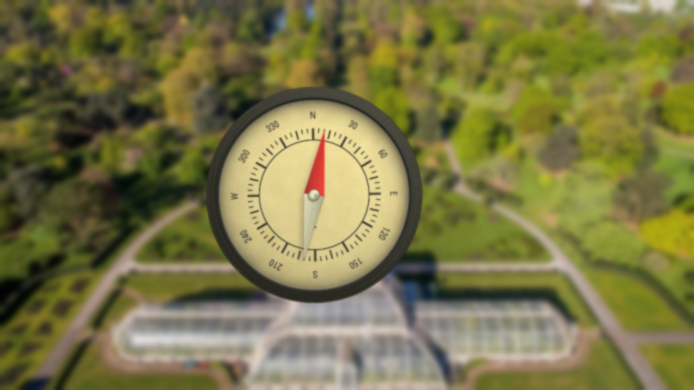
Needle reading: {"value": 10, "unit": "°"}
